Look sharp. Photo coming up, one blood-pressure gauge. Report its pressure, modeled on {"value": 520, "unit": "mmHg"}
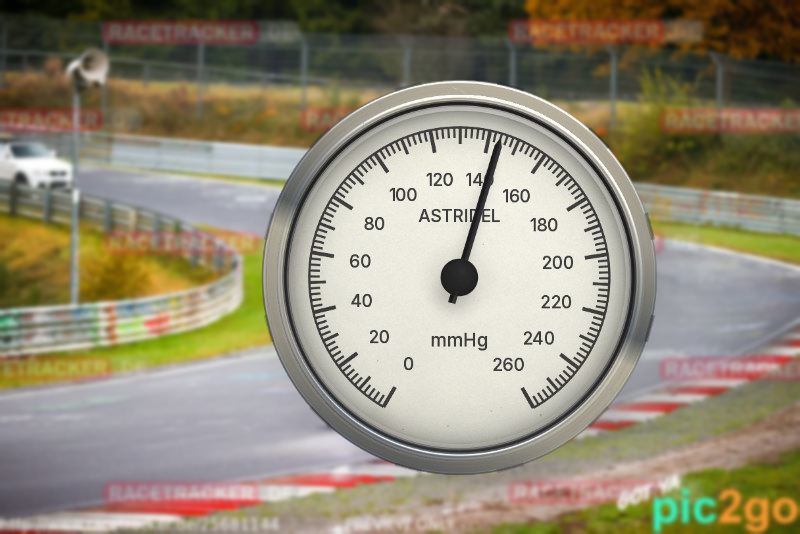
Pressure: {"value": 144, "unit": "mmHg"}
